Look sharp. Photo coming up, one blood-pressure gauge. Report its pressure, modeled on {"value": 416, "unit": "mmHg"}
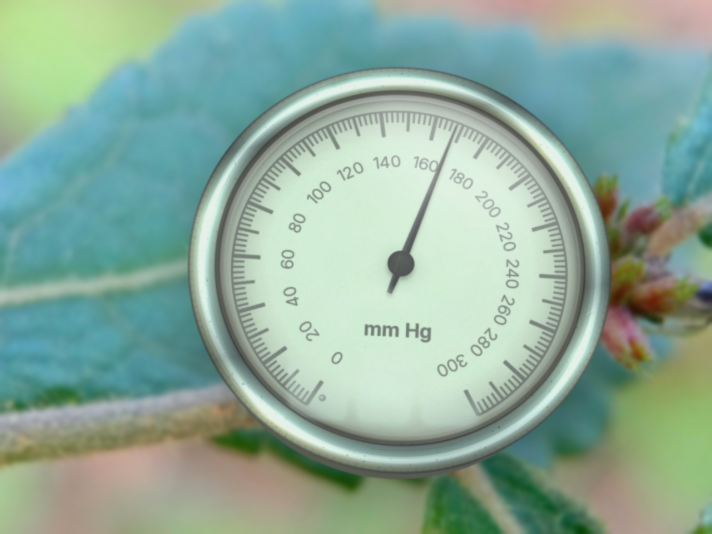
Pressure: {"value": 168, "unit": "mmHg"}
